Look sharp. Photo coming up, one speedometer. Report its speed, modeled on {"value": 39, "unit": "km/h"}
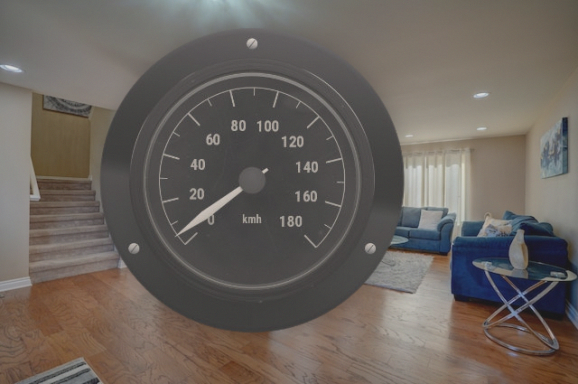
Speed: {"value": 5, "unit": "km/h"}
